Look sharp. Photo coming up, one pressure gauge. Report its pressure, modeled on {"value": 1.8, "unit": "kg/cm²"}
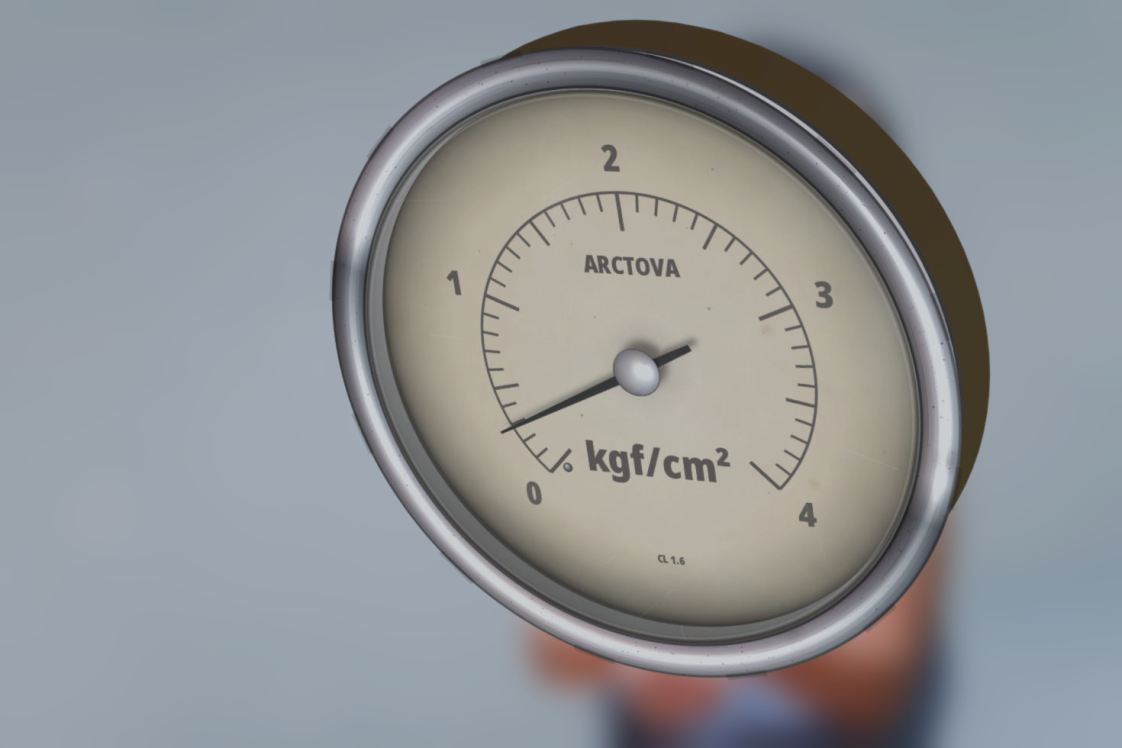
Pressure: {"value": 0.3, "unit": "kg/cm²"}
